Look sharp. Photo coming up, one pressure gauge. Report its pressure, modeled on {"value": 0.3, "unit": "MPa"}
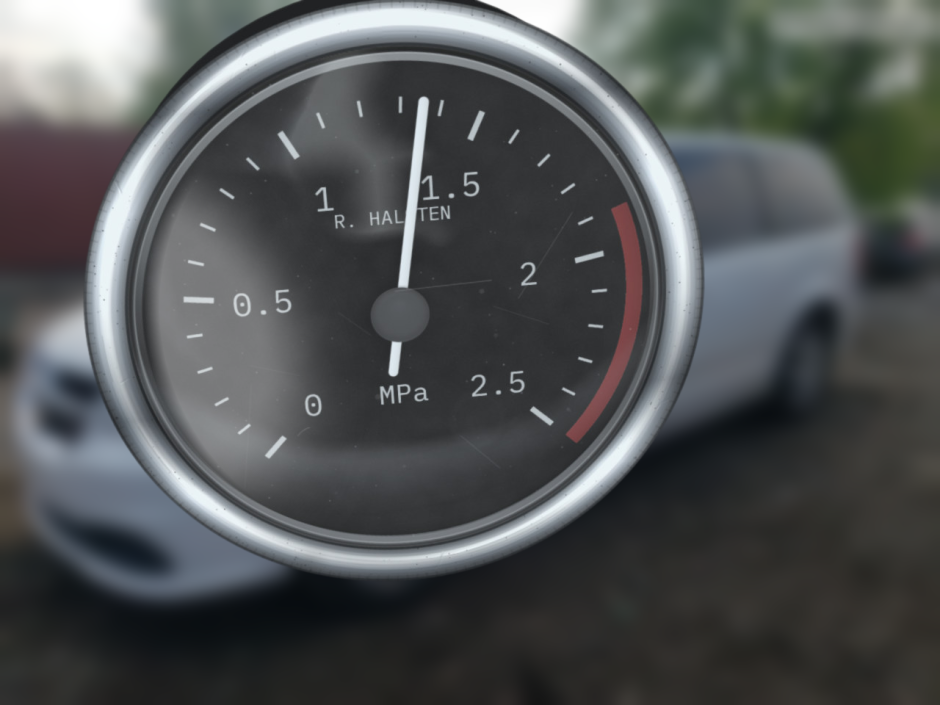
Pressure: {"value": 1.35, "unit": "MPa"}
